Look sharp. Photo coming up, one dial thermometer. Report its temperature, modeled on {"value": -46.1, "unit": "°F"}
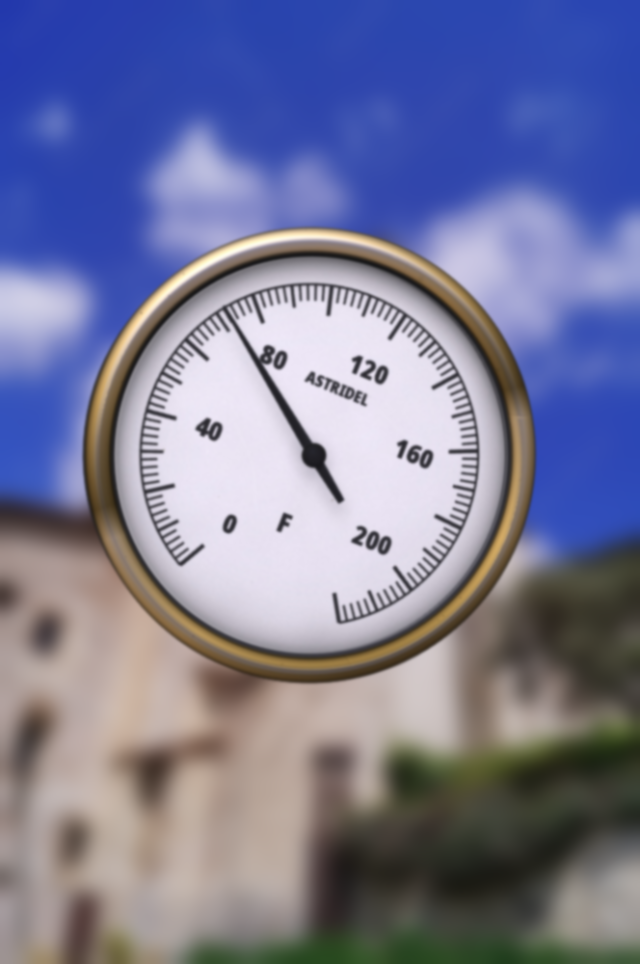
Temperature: {"value": 72, "unit": "°F"}
